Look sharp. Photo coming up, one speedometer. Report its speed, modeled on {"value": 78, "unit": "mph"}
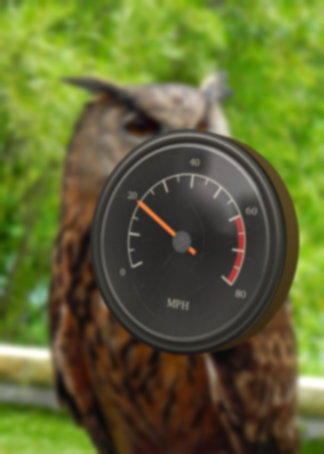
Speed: {"value": 20, "unit": "mph"}
